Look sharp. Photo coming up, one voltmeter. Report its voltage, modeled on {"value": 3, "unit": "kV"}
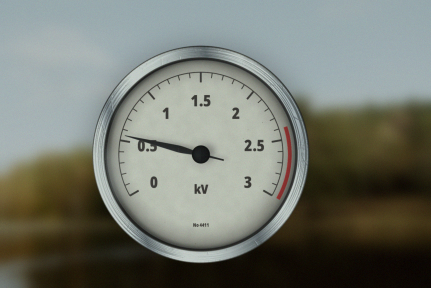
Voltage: {"value": 0.55, "unit": "kV"}
